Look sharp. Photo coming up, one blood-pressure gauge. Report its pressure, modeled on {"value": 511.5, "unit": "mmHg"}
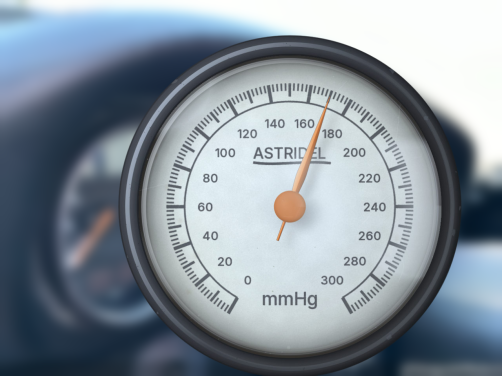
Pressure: {"value": 170, "unit": "mmHg"}
